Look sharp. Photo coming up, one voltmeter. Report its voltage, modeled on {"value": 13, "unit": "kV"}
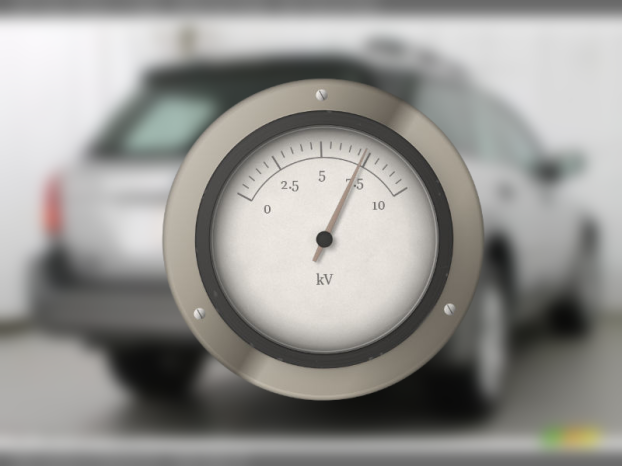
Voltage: {"value": 7.25, "unit": "kV"}
